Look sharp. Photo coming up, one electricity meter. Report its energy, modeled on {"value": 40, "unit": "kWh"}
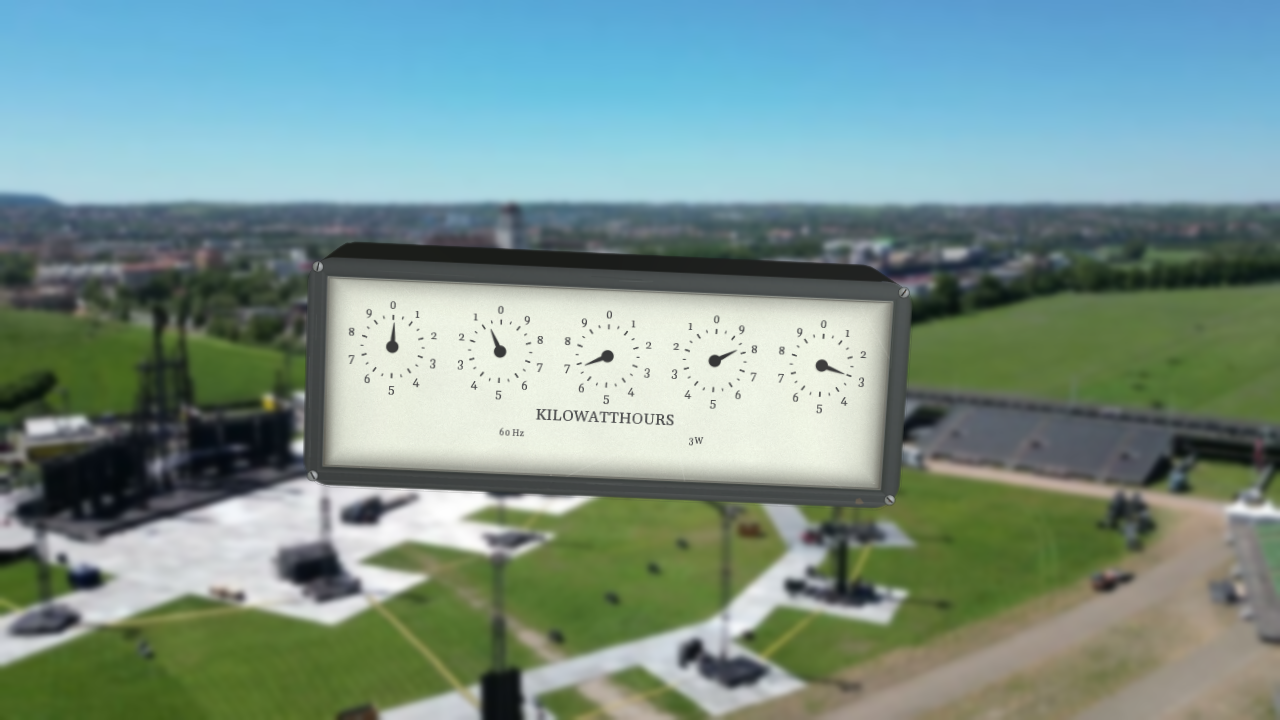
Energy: {"value": 683, "unit": "kWh"}
